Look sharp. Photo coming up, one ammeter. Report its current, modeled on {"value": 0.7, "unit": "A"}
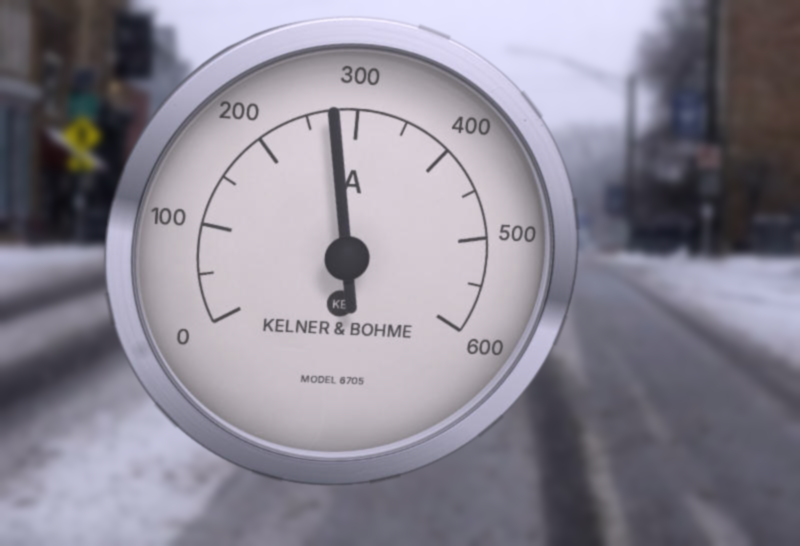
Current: {"value": 275, "unit": "A"}
